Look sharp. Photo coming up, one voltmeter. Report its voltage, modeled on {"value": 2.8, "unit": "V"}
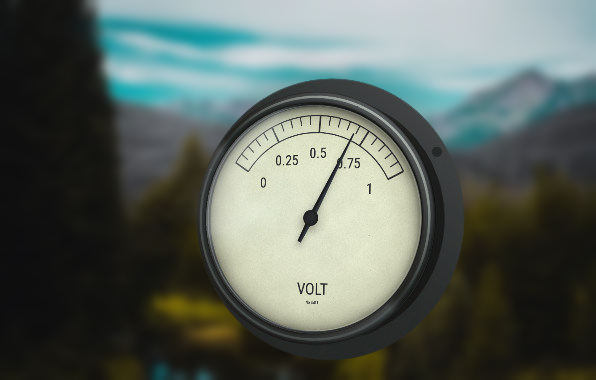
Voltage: {"value": 0.7, "unit": "V"}
